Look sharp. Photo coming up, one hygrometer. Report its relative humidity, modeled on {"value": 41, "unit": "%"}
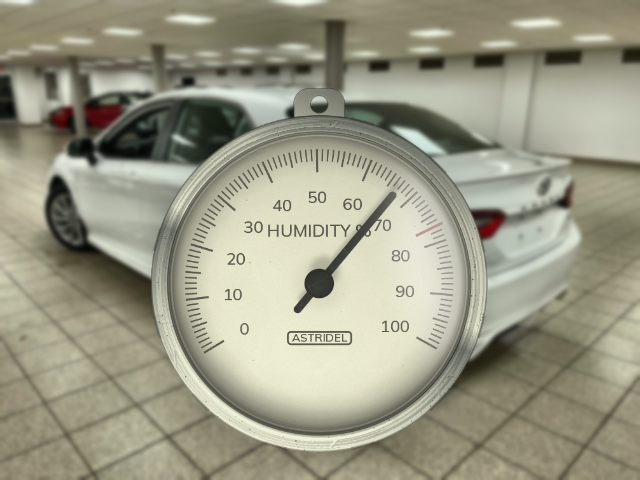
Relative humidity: {"value": 67, "unit": "%"}
